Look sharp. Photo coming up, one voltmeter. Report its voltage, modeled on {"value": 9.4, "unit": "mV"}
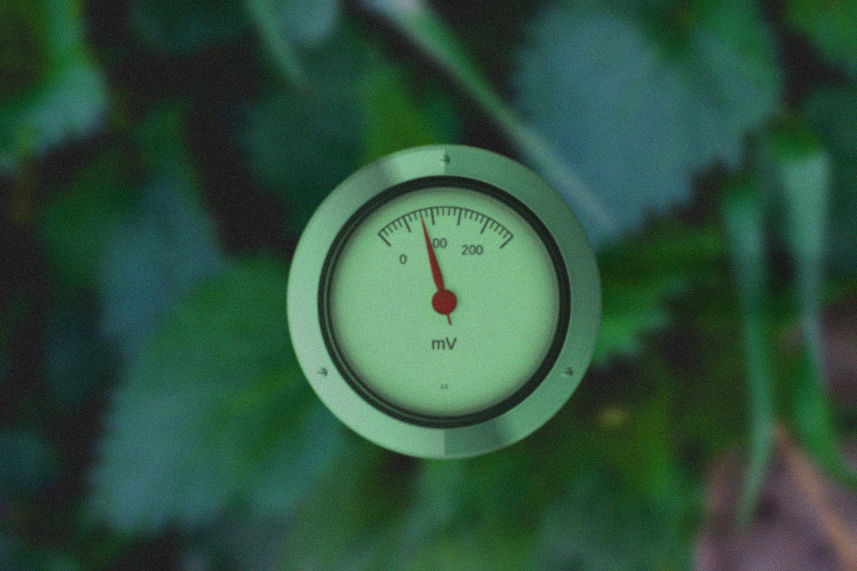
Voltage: {"value": 80, "unit": "mV"}
